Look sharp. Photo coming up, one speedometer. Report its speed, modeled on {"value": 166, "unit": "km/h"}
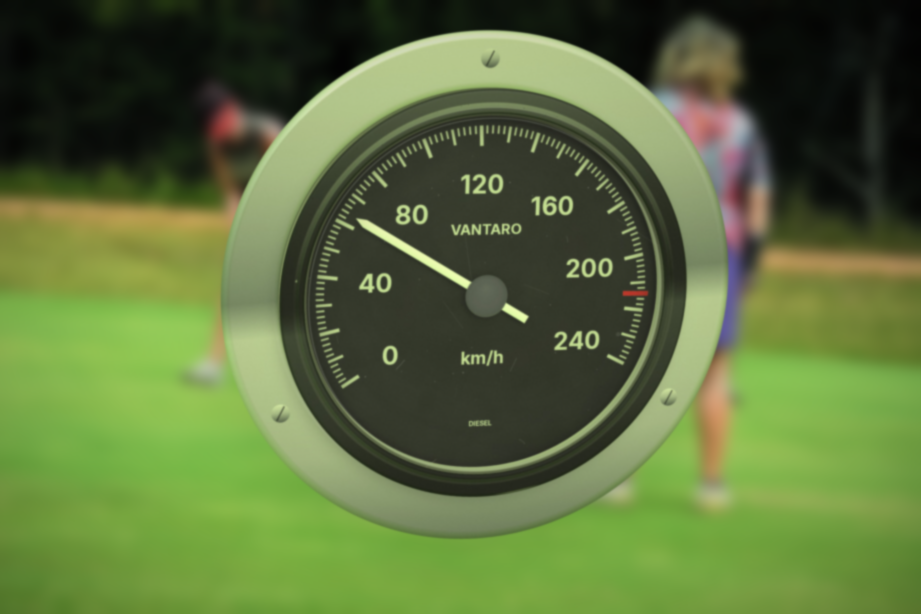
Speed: {"value": 64, "unit": "km/h"}
